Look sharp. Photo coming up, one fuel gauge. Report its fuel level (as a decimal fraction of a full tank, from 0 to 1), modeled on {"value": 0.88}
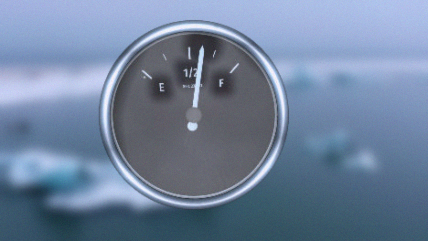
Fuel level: {"value": 0.625}
